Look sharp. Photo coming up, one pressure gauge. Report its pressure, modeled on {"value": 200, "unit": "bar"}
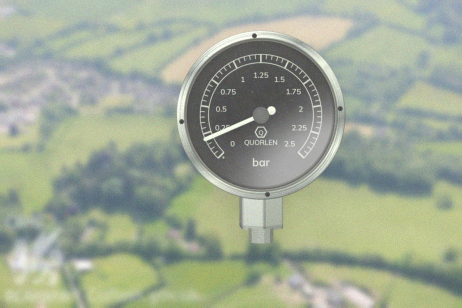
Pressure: {"value": 0.2, "unit": "bar"}
